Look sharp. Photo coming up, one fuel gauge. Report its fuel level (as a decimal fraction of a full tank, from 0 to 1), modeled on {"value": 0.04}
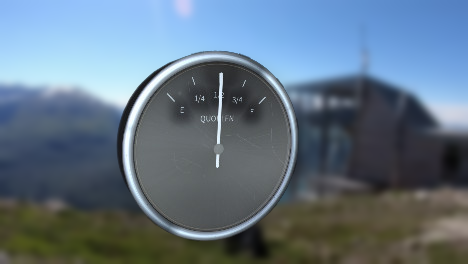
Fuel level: {"value": 0.5}
